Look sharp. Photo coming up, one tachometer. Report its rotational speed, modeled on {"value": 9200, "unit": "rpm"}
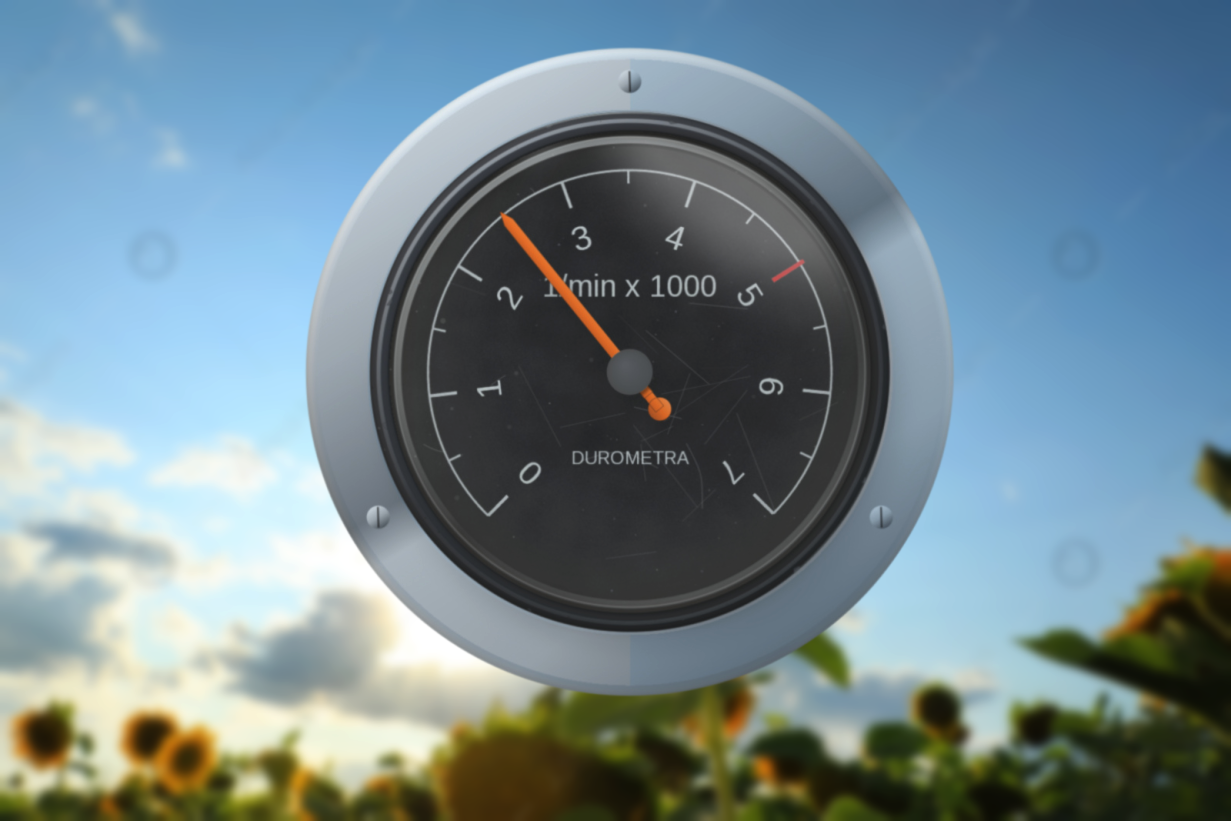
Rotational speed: {"value": 2500, "unit": "rpm"}
